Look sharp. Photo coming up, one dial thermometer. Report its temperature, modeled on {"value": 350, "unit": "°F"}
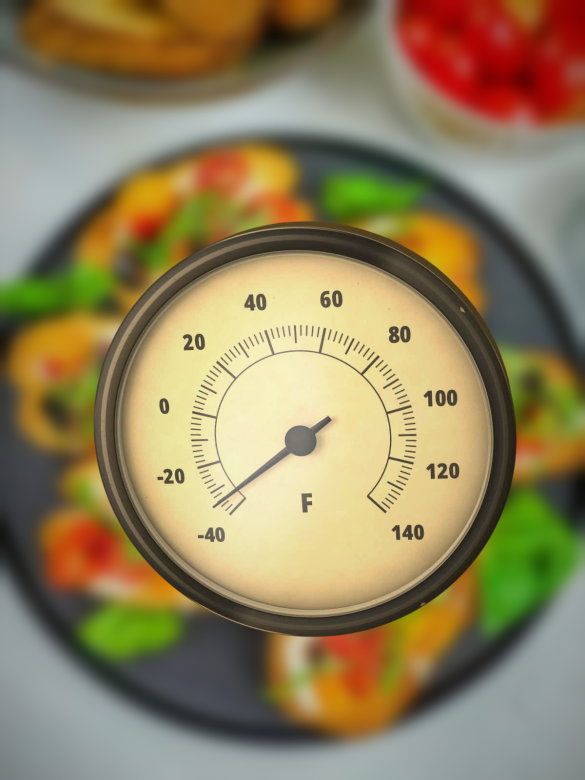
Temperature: {"value": -34, "unit": "°F"}
